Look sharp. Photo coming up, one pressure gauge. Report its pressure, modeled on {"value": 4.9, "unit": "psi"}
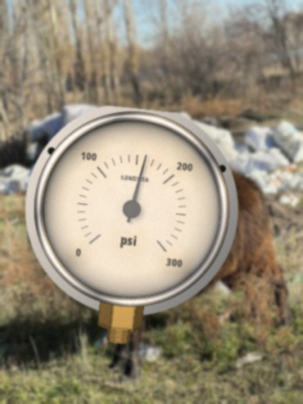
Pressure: {"value": 160, "unit": "psi"}
